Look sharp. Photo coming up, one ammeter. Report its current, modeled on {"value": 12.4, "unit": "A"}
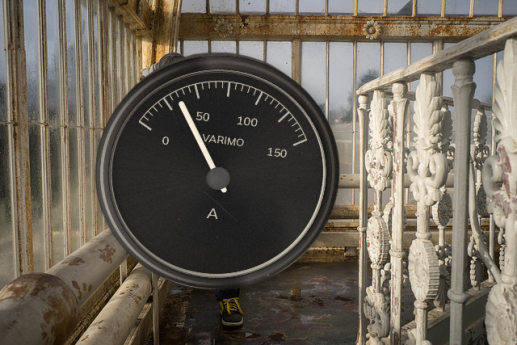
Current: {"value": 35, "unit": "A"}
